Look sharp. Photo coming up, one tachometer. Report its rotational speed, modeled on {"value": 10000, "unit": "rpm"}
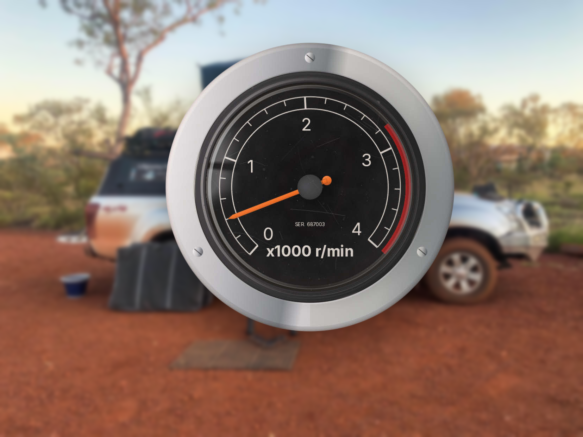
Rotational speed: {"value": 400, "unit": "rpm"}
